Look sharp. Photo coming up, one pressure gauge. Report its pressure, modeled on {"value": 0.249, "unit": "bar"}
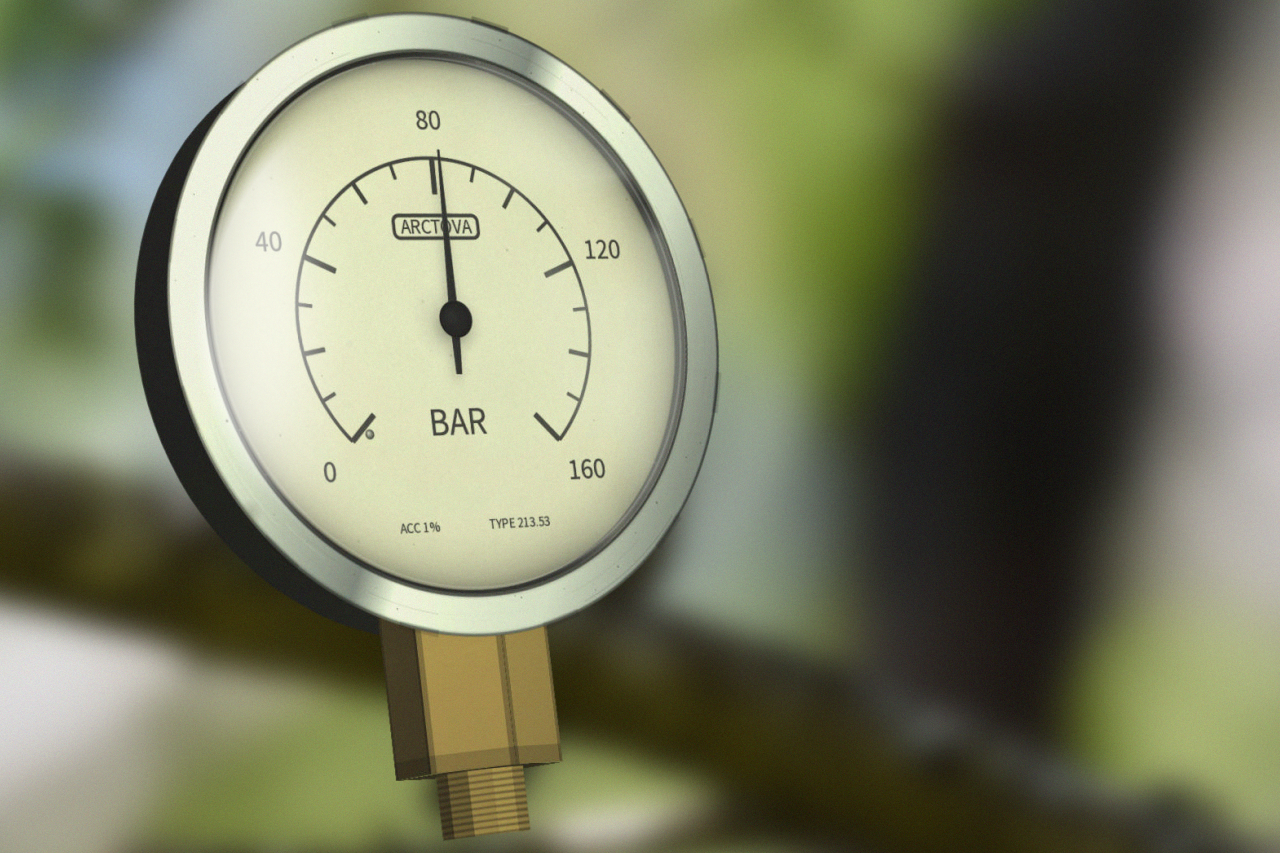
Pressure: {"value": 80, "unit": "bar"}
